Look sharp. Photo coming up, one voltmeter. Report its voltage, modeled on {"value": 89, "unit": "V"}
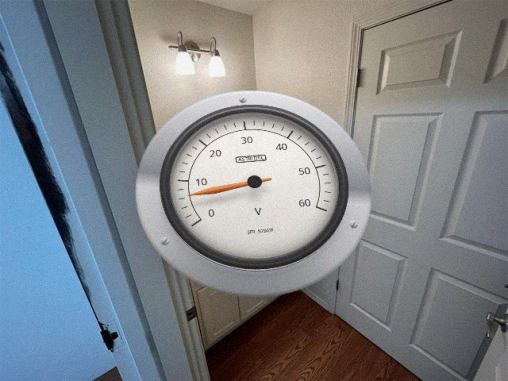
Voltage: {"value": 6, "unit": "V"}
